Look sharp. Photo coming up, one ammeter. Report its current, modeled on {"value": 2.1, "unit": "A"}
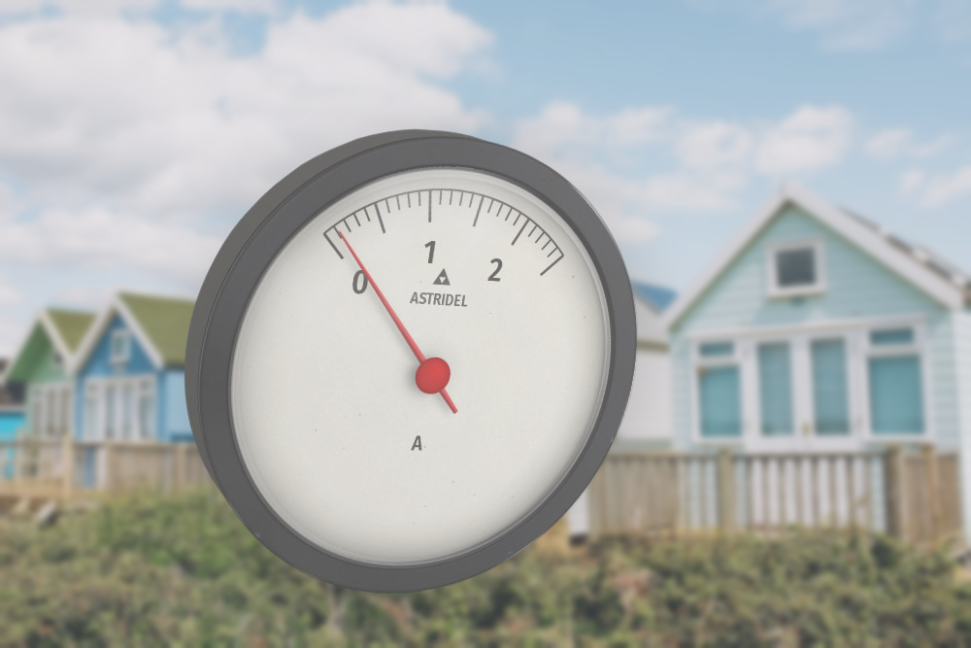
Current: {"value": 0.1, "unit": "A"}
